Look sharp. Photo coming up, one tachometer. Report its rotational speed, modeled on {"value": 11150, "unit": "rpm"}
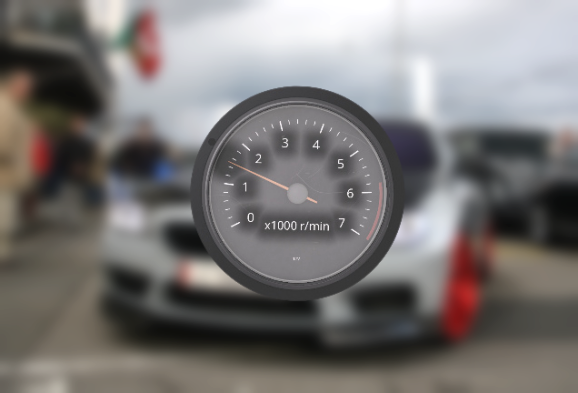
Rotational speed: {"value": 1500, "unit": "rpm"}
